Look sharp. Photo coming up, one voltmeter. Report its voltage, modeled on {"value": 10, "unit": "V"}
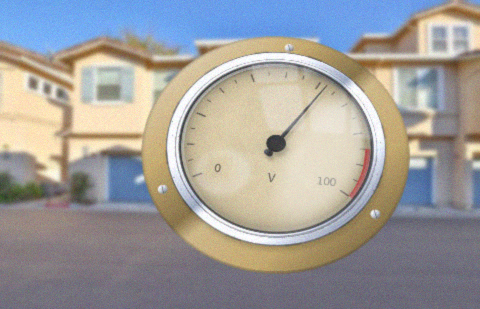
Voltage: {"value": 62.5, "unit": "V"}
